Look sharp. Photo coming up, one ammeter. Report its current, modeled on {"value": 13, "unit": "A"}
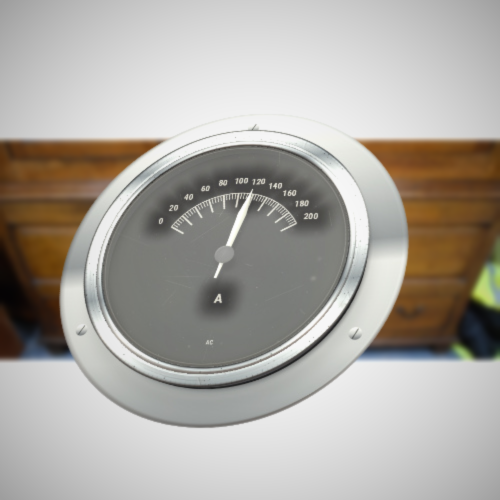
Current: {"value": 120, "unit": "A"}
